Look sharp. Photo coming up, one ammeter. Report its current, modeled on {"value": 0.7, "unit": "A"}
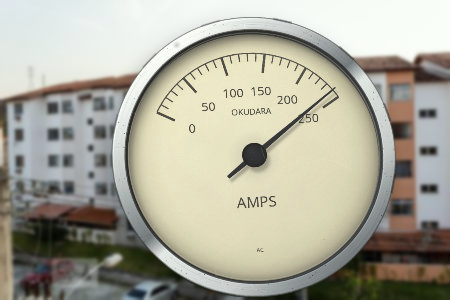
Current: {"value": 240, "unit": "A"}
